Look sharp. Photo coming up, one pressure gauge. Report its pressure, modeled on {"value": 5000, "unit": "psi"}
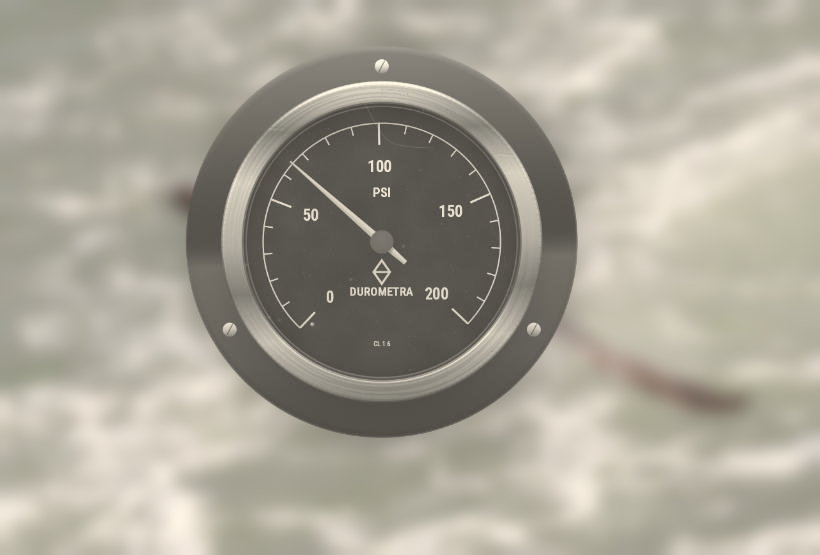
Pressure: {"value": 65, "unit": "psi"}
